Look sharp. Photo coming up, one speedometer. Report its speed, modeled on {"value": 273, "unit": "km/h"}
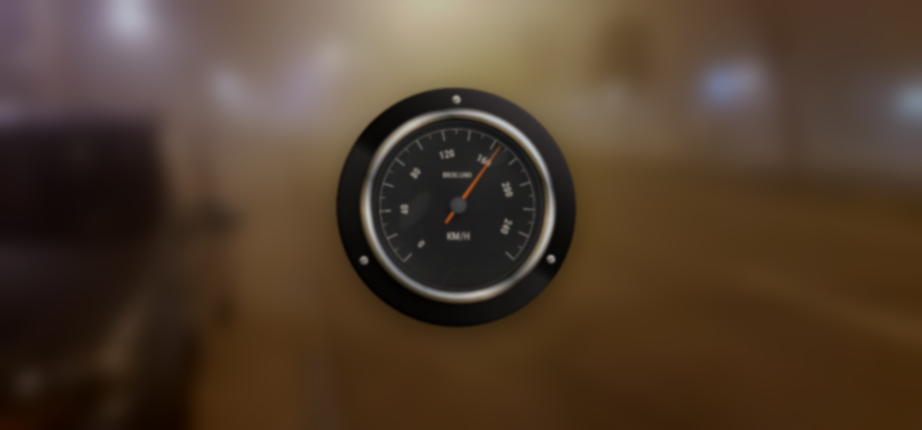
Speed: {"value": 165, "unit": "km/h"}
